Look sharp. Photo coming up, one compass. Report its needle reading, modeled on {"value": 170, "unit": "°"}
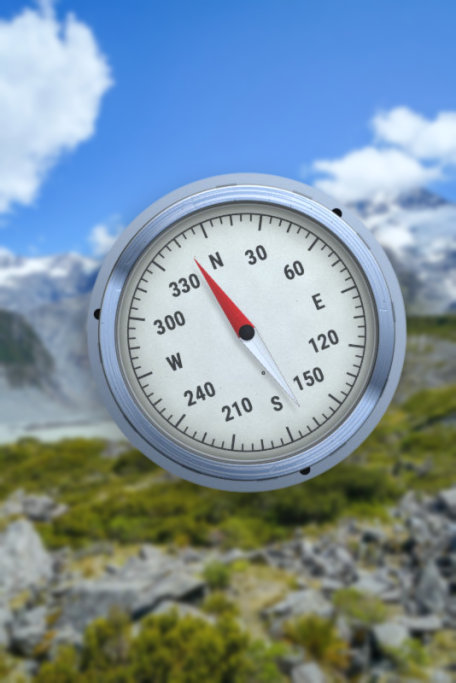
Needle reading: {"value": 347.5, "unit": "°"}
